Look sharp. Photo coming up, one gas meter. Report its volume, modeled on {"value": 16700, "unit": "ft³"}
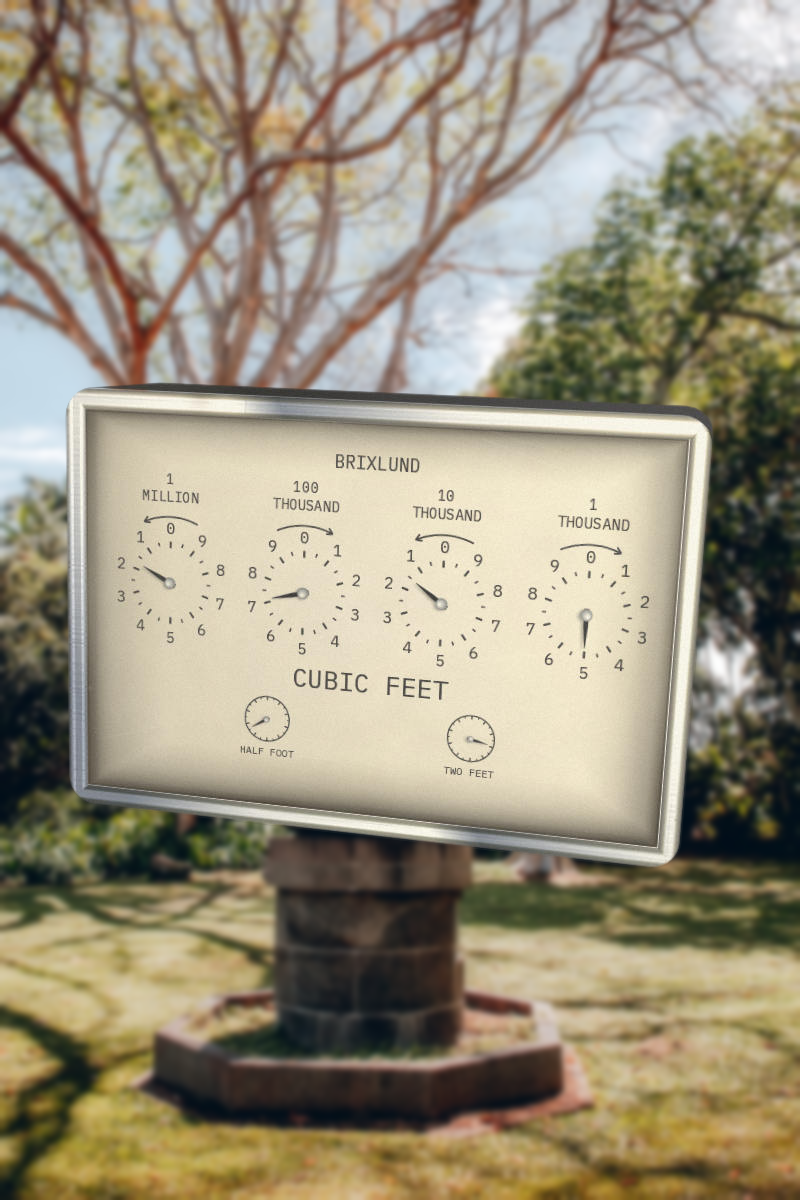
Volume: {"value": 171500, "unit": "ft³"}
